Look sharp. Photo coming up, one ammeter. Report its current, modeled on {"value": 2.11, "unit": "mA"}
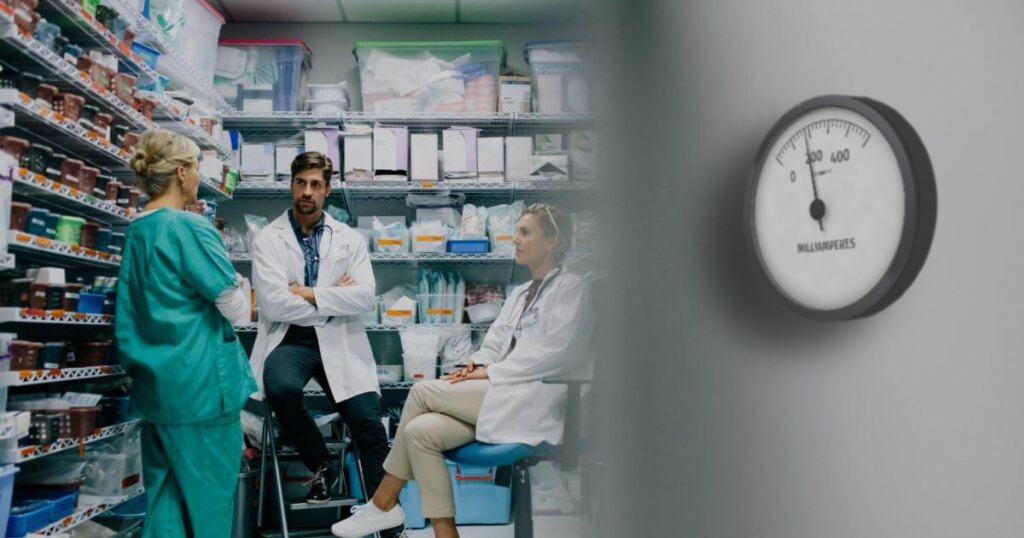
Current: {"value": 200, "unit": "mA"}
